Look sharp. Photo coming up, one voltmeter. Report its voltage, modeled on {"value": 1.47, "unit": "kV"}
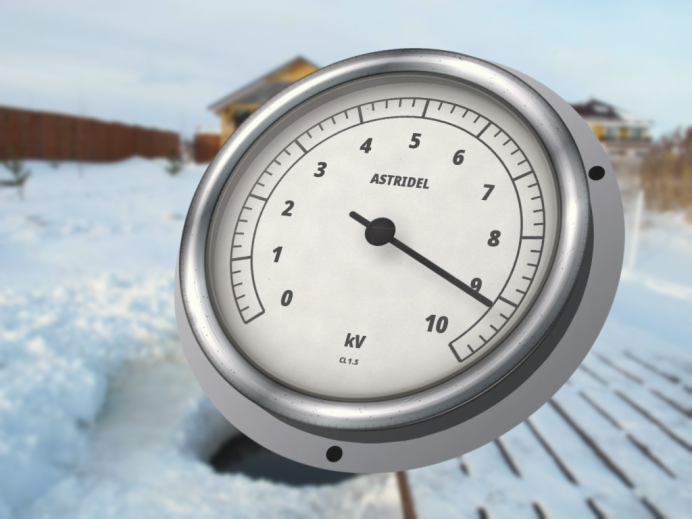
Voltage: {"value": 9.2, "unit": "kV"}
